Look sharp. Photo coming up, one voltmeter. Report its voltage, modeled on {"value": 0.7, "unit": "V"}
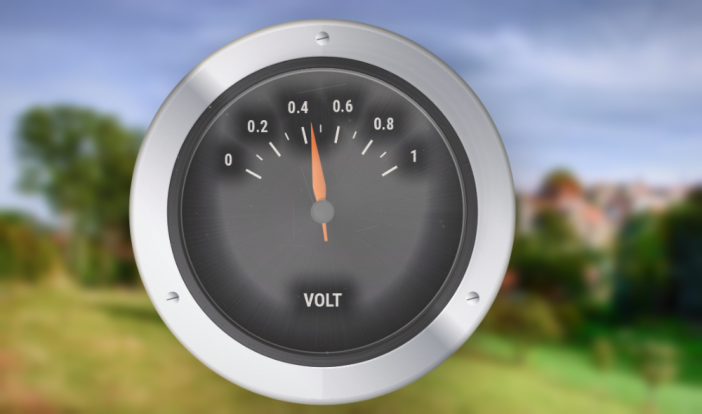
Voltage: {"value": 0.45, "unit": "V"}
